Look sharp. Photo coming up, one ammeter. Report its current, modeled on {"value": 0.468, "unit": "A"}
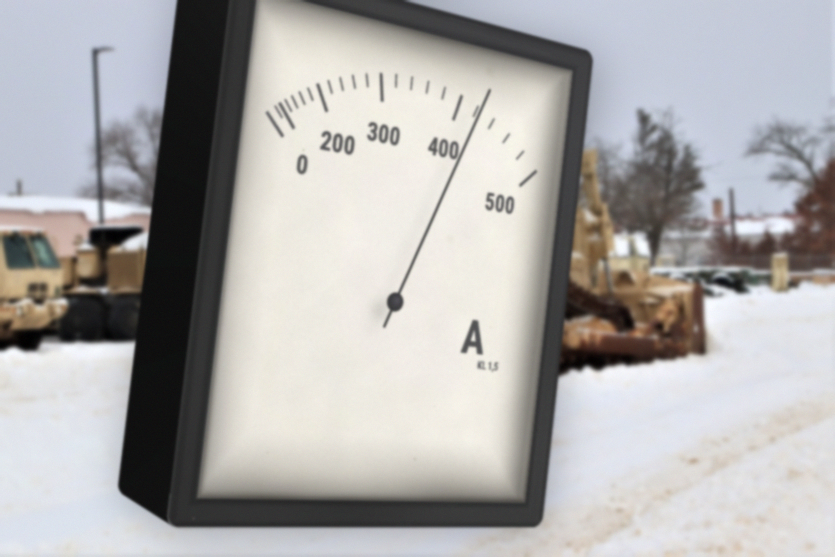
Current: {"value": 420, "unit": "A"}
